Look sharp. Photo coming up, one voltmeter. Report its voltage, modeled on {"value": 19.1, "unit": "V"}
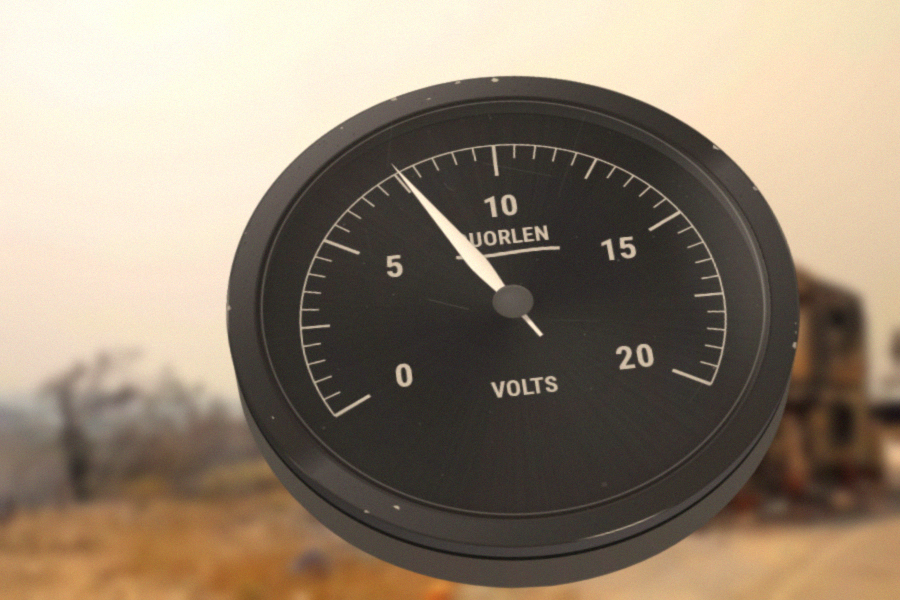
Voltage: {"value": 7.5, "unit": "V"}
